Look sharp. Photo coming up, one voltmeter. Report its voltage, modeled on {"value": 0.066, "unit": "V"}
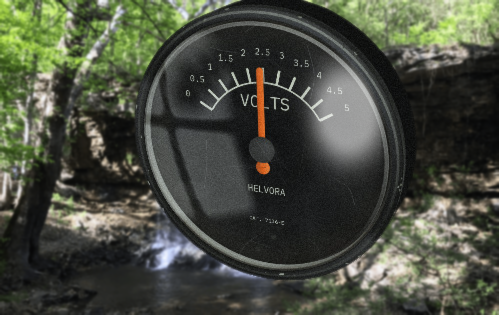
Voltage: {"value": 2.5, "unit": "V"}
